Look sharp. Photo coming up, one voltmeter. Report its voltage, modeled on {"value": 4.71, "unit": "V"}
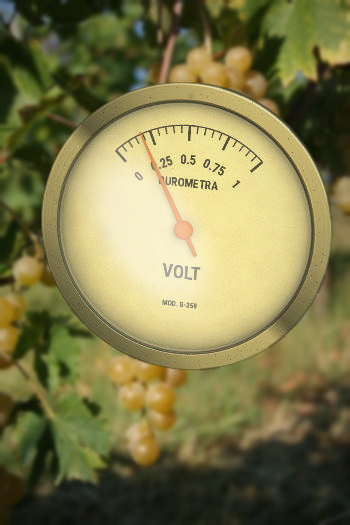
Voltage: {"value": 0.2, "unit": "V"}
